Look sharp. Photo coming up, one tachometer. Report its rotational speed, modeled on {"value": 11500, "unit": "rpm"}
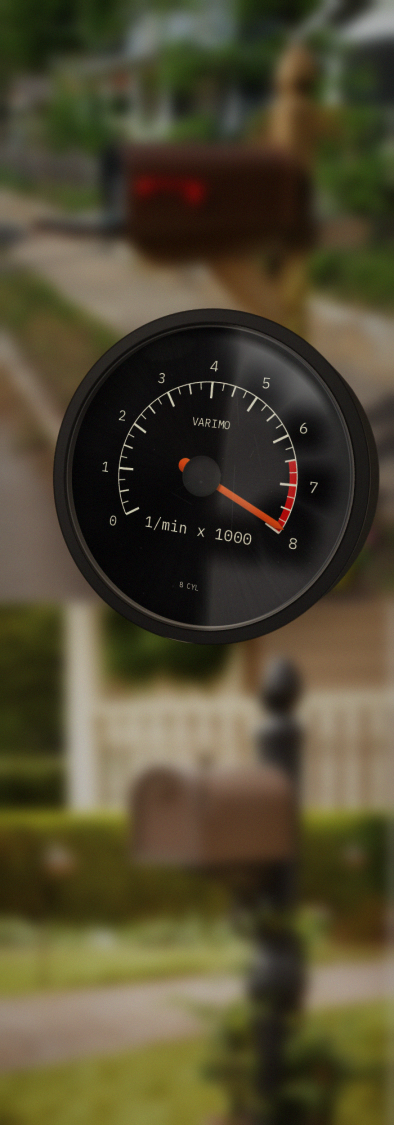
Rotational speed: {"value": 7875, "unit": "rpm"}
